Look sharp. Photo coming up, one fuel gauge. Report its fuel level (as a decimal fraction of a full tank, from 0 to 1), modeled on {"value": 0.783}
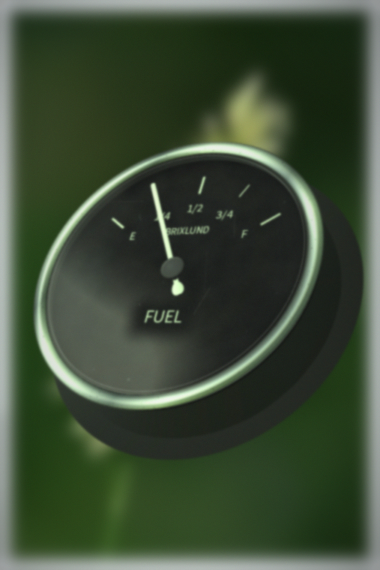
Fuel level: {"value": 0.25}
